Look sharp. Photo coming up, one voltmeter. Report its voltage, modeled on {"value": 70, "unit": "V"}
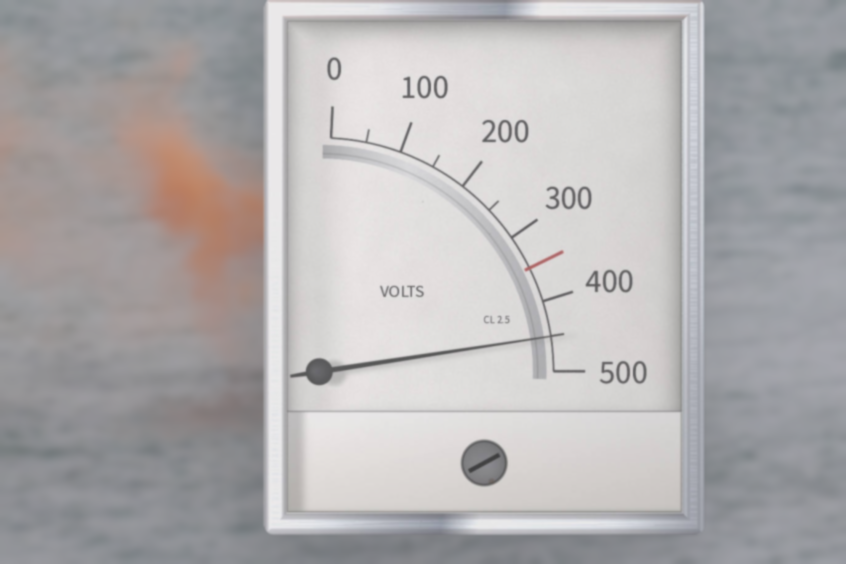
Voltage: {"value": 450, "unit": "V"}
